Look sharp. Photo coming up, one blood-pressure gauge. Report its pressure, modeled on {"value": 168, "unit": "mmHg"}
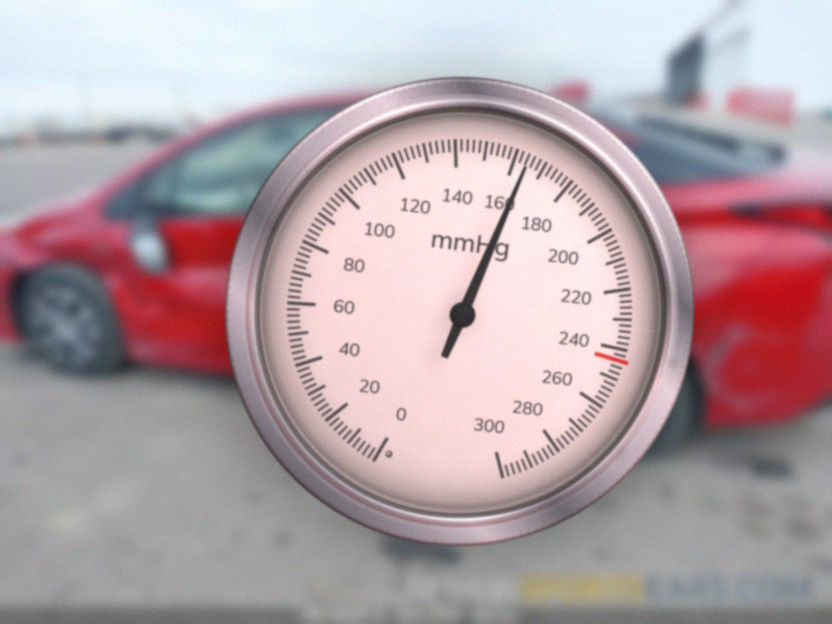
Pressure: {"value": 164, "unit": "mmHg"}
